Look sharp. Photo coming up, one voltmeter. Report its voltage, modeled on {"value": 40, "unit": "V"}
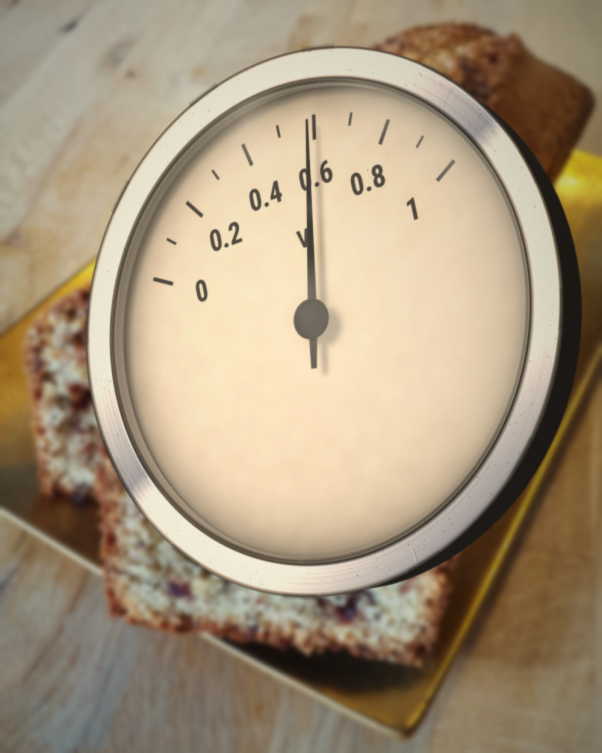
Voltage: {"value": 0.6, "unit": "V"}
